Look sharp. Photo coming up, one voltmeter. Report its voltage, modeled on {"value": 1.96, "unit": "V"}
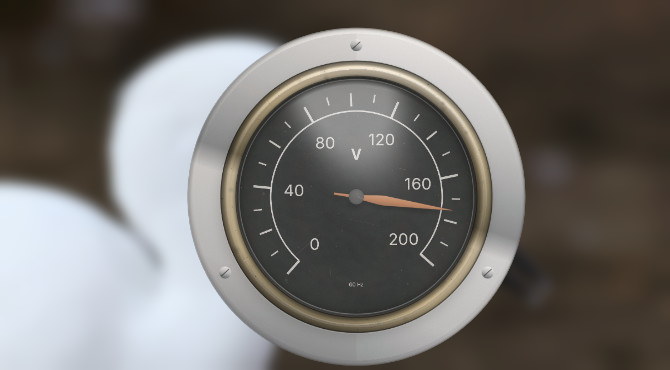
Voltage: {"value": 175, "unit": "V"}
